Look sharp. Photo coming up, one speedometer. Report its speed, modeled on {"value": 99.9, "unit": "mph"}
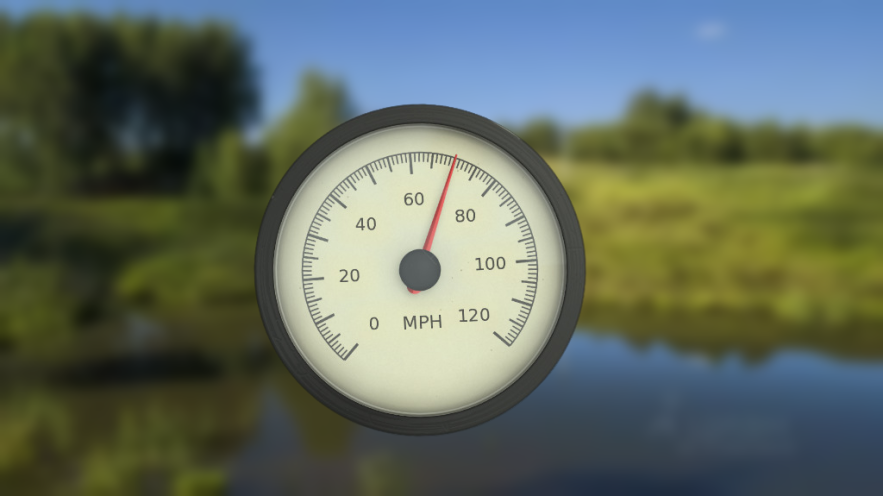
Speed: {"value": 70, "unit": "mph"}
